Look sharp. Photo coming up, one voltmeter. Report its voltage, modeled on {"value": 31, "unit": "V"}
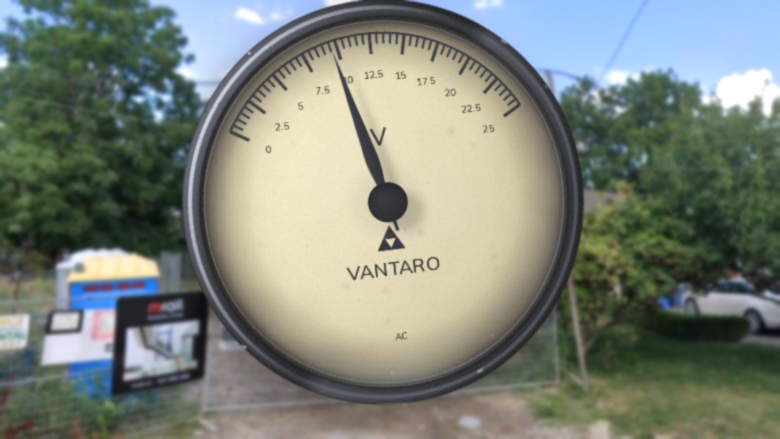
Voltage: {"value": 9.5, "unit": "V"}
